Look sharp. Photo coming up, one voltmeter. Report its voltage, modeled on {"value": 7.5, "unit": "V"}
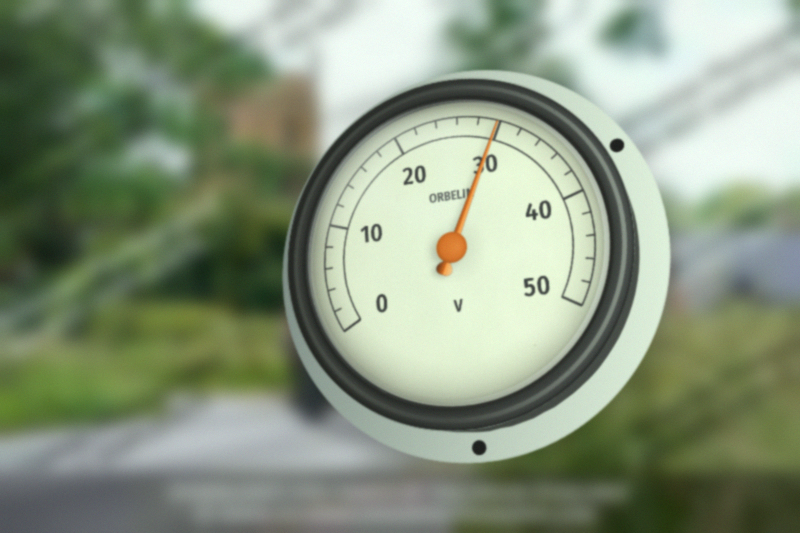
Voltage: {"value": 30, "unit": "V"}
